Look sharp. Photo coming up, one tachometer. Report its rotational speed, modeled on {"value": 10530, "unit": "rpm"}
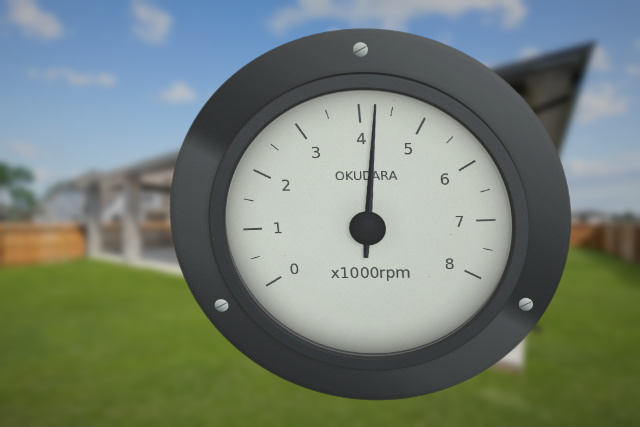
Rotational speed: {"value": 4250, "unit": "rpm"}
